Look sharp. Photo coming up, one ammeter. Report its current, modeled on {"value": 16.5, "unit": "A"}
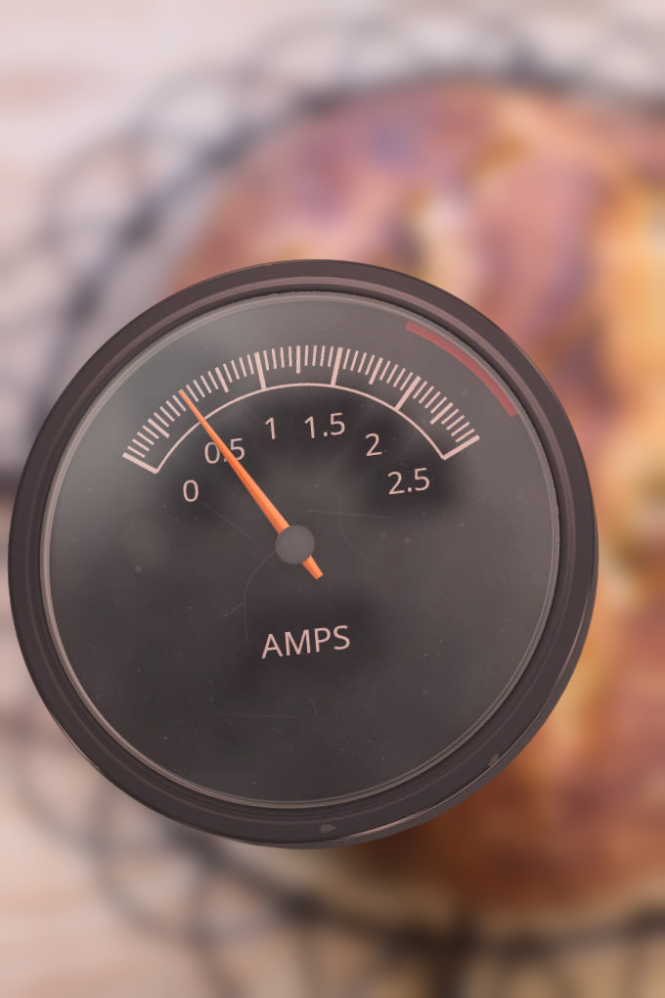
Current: {"value": 0.5, "unit": "A"}
